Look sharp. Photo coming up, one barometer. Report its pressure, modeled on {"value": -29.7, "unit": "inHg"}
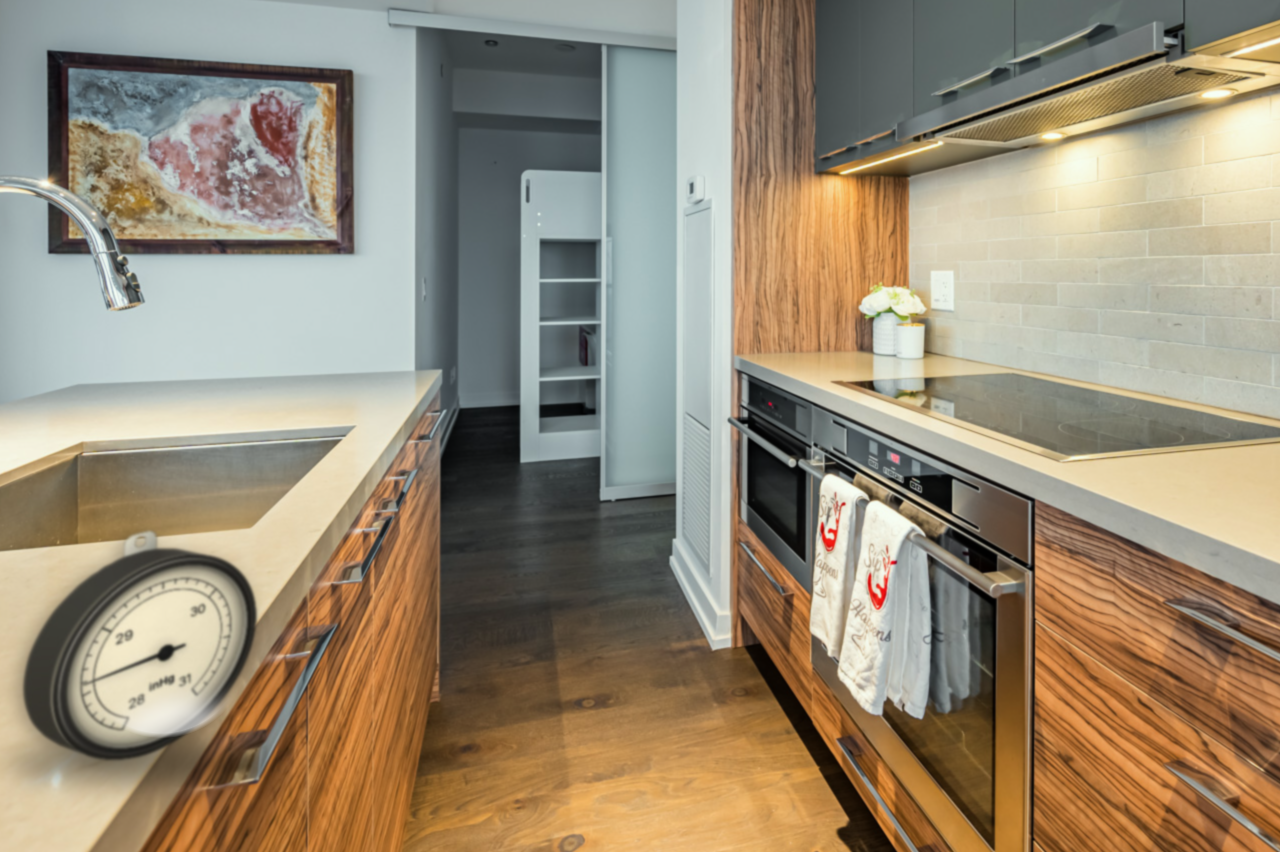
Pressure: {"value": 28.6, "unit": "inHg"}
